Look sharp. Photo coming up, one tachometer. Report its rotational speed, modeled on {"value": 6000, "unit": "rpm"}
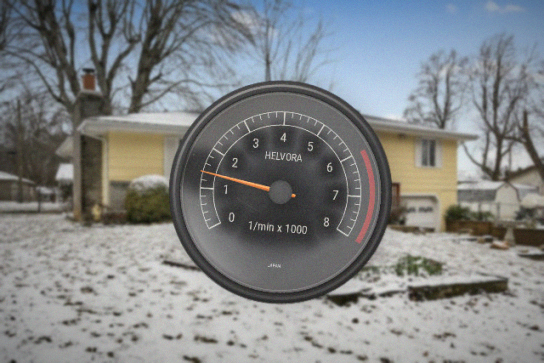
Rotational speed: {"value": 1400, "unit": "rpm"}
